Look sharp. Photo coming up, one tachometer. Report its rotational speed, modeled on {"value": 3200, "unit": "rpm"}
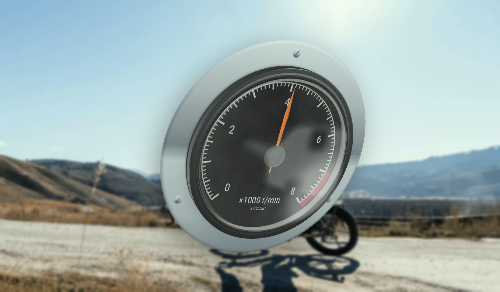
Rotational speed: {"value": 4000, "unit": "rpm"}
